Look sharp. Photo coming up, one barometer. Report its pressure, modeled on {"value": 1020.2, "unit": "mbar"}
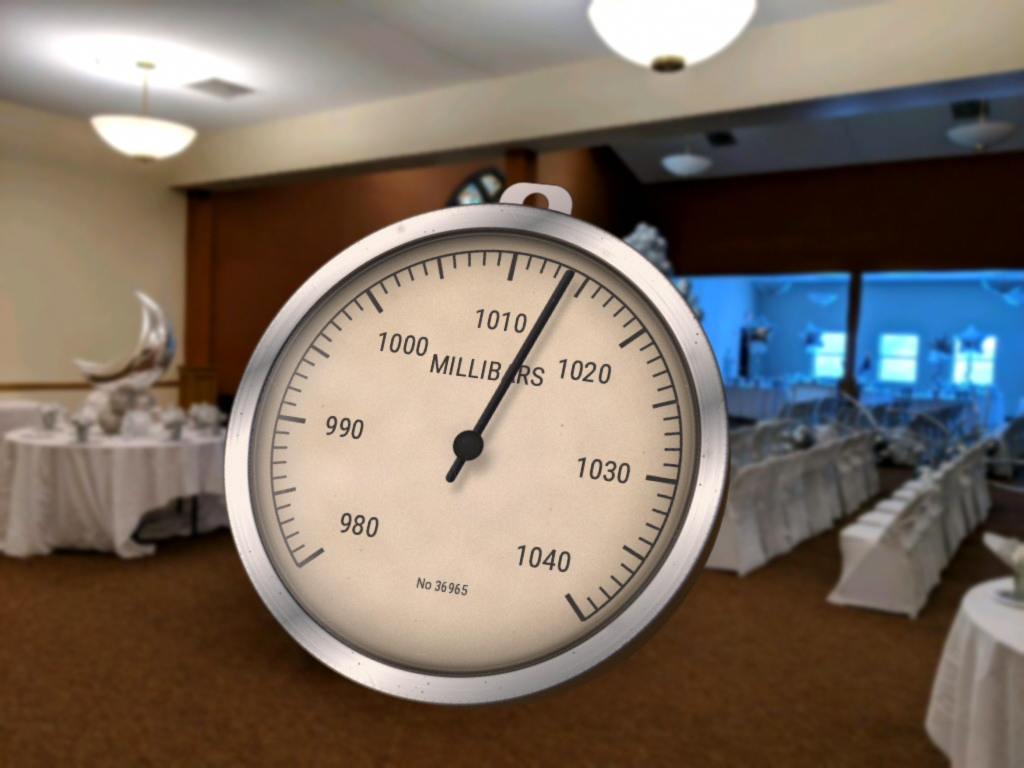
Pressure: {"value": 1014, "unit": "mbar"}
